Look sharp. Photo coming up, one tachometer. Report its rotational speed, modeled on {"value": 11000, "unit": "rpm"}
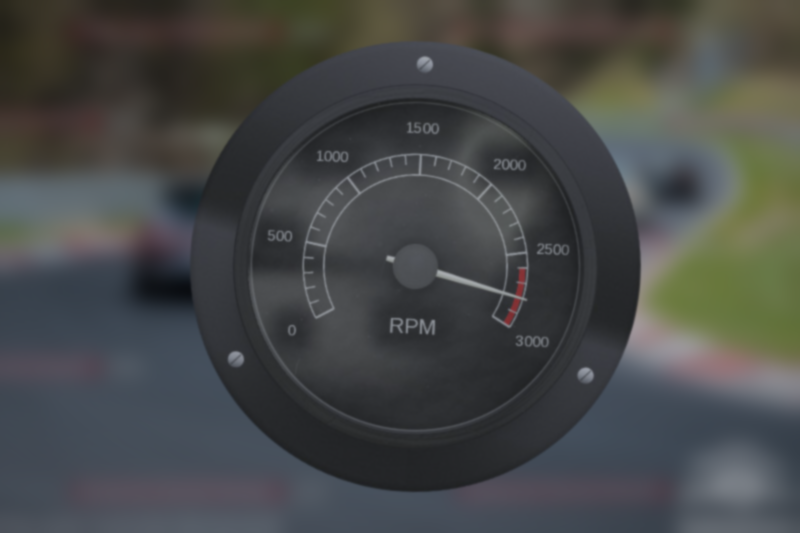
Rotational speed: {"value": 2800, "unit": "rpm"}
